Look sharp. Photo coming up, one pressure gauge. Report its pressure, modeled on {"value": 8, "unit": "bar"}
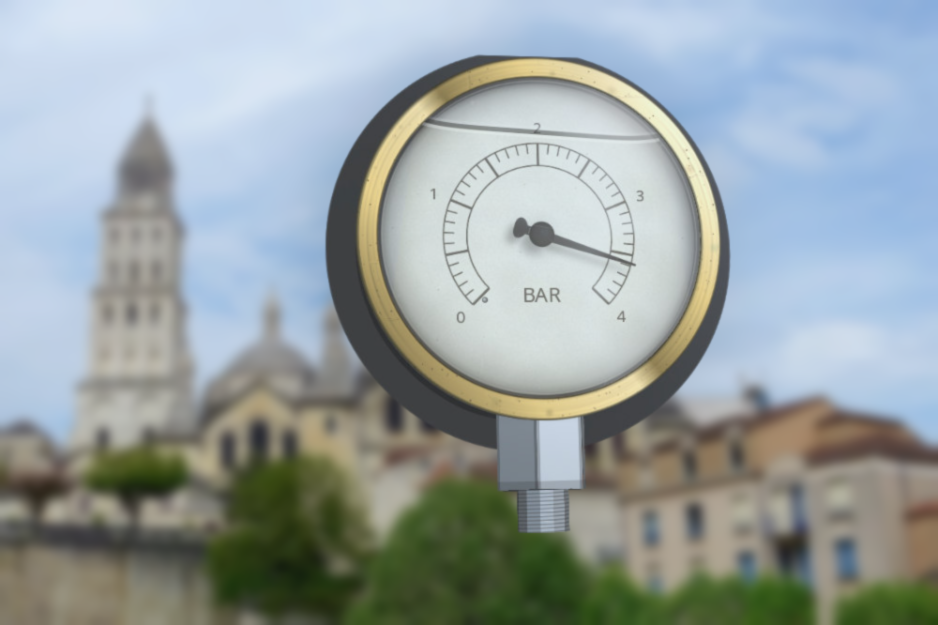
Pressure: {"value": 3.6, "unit": "bar"}
